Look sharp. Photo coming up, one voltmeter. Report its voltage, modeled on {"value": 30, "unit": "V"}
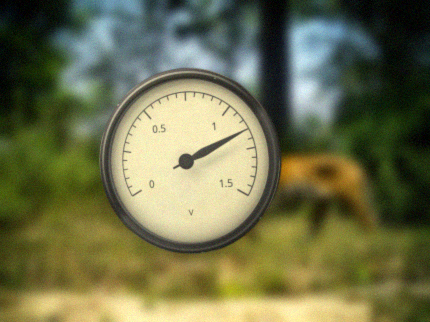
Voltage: {"value": 1.15, "unit": "V"}
